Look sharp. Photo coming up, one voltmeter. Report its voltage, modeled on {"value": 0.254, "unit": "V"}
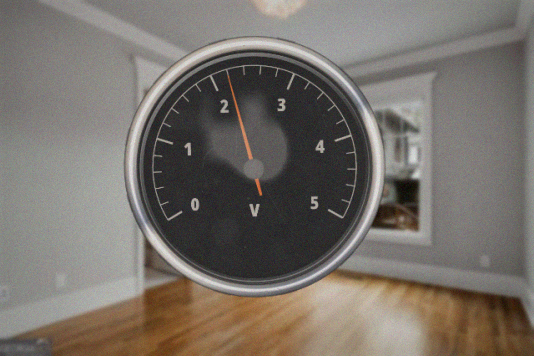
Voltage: {"value": 2.2, "unit": "V"}
